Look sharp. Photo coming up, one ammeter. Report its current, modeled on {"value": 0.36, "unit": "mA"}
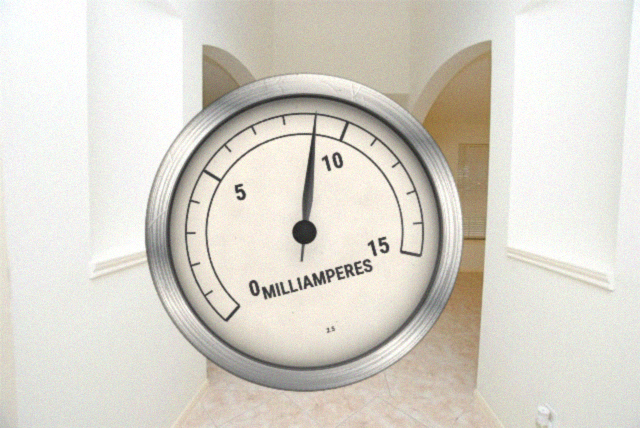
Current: {"value": 9, "unit": "mA"}
